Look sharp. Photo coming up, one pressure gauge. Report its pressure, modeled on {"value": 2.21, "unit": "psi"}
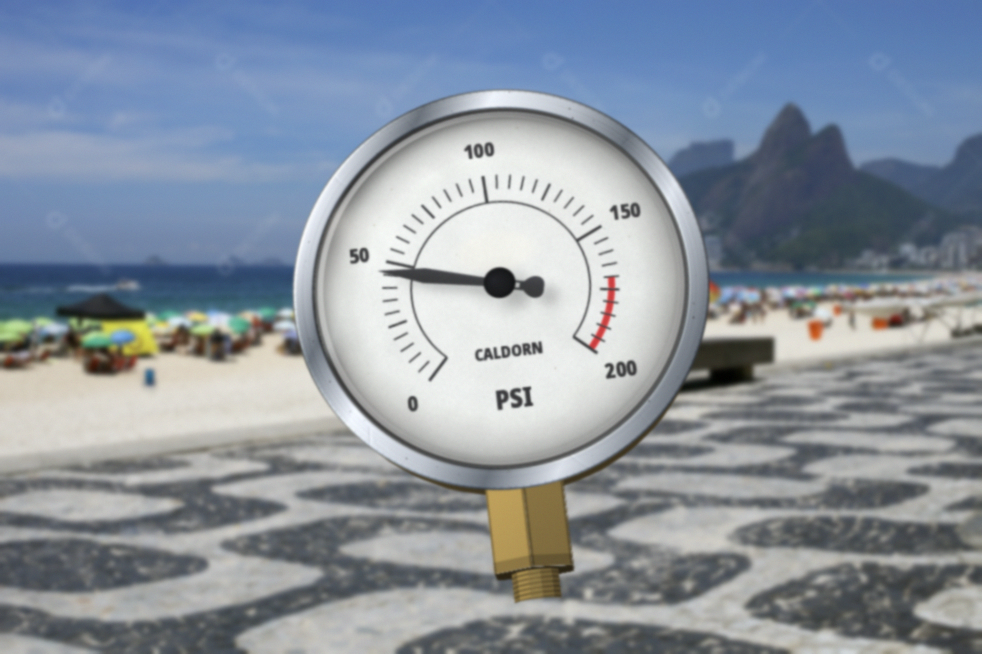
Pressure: {"value": 45, "unit": "psi"}
